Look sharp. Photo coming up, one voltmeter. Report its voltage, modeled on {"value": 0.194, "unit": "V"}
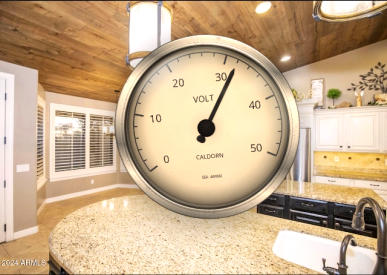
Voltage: {"value": 32, "unit": "V"}
